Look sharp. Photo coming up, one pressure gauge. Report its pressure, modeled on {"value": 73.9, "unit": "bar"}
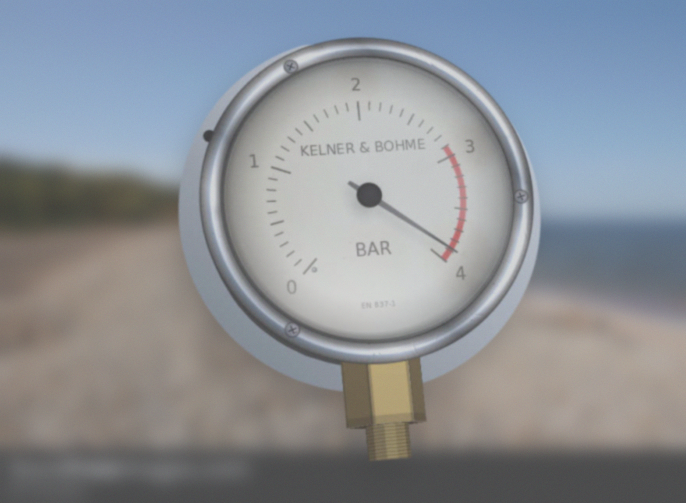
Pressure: {"value": 3.9, "unit": "bar"}
